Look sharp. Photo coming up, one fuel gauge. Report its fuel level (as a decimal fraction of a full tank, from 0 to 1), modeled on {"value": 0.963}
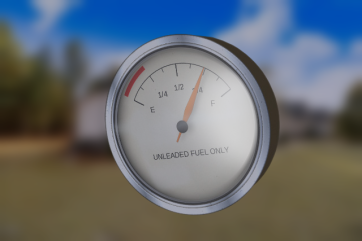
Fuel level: {"value": 0.75}
